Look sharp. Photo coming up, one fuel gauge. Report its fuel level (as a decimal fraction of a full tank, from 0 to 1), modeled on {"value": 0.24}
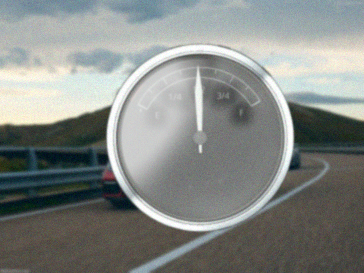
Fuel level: {"value": 0.5}
